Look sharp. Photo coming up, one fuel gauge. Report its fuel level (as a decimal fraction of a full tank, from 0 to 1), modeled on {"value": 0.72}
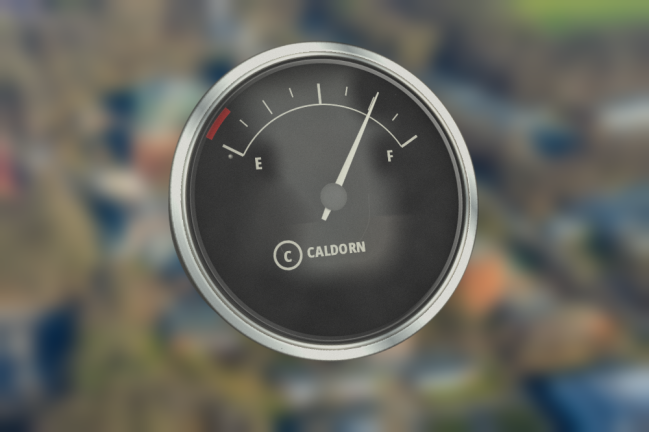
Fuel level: {"value": 0.75}
